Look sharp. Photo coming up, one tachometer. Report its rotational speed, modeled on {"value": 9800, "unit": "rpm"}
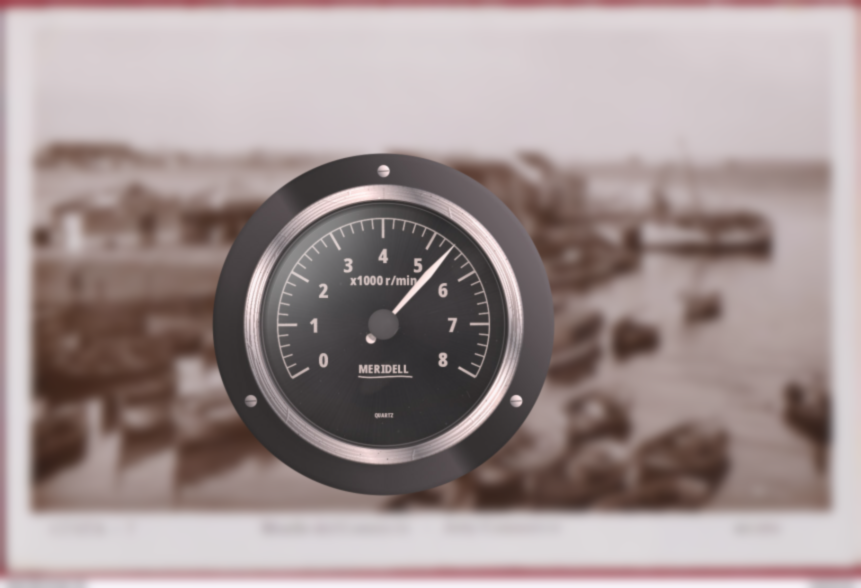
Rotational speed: {"value": 5400, "unit": "rpm"}
